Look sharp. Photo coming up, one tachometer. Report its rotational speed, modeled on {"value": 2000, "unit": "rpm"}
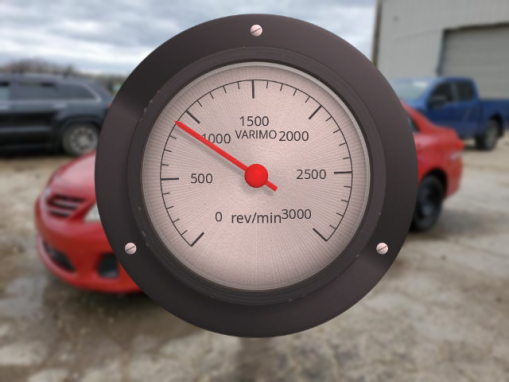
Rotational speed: {"value": 900, "unit": "rpm"}
